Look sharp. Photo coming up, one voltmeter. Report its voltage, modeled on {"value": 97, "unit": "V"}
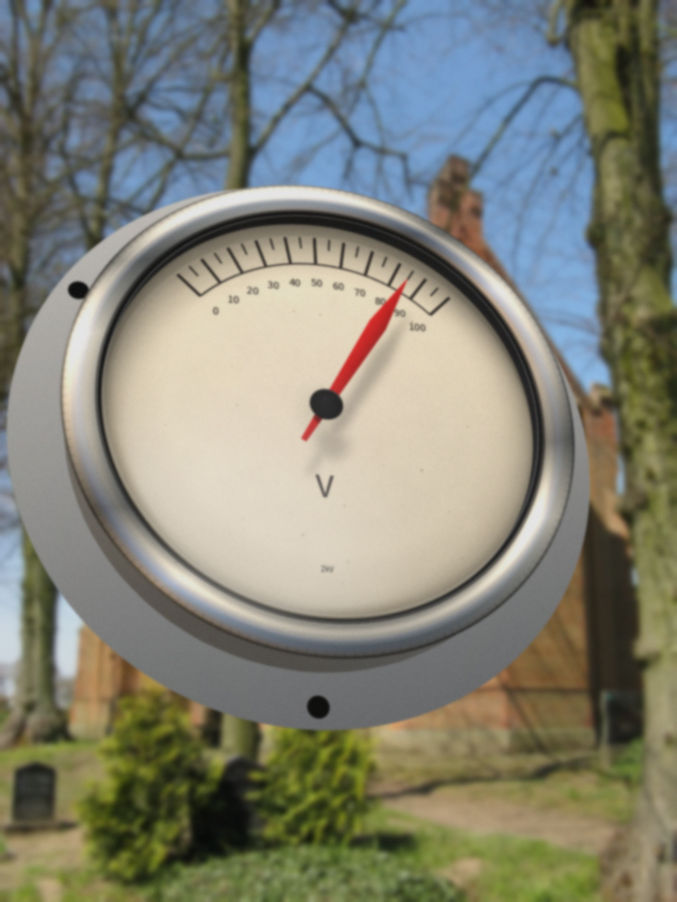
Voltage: {"value": 85, "unit": "V"}
